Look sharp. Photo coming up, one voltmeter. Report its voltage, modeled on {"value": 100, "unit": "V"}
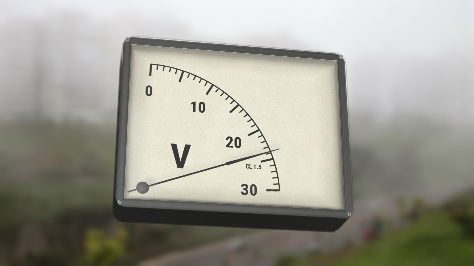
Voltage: {"value": 24, "unit": "V"}
